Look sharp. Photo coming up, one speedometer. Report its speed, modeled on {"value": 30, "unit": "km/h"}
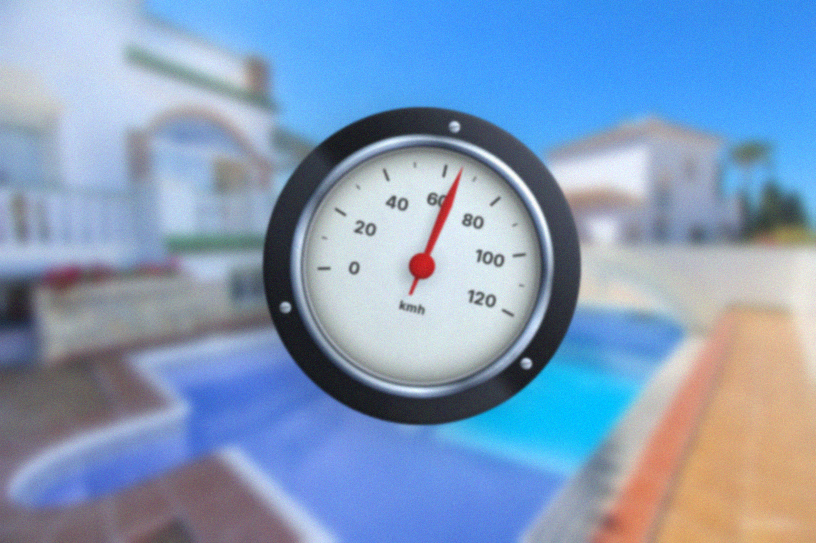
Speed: {"value": 65, "unit": "km/h"}
